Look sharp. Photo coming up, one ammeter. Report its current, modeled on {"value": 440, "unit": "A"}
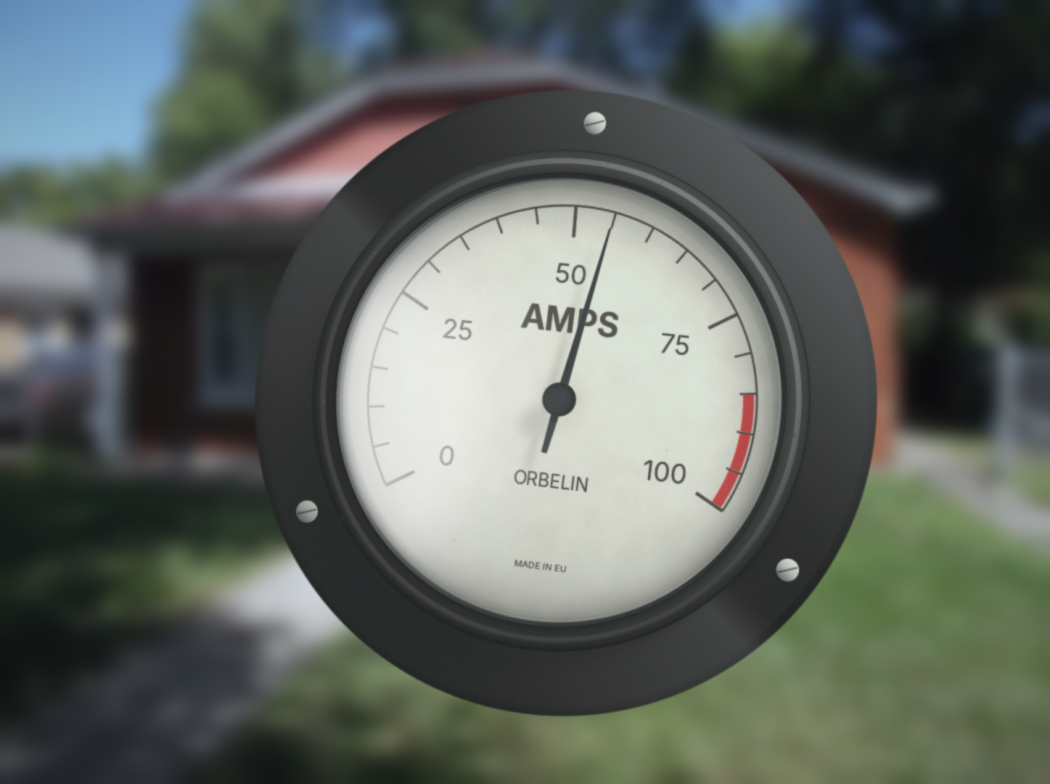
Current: {"value": 55, "unit": "A"}
